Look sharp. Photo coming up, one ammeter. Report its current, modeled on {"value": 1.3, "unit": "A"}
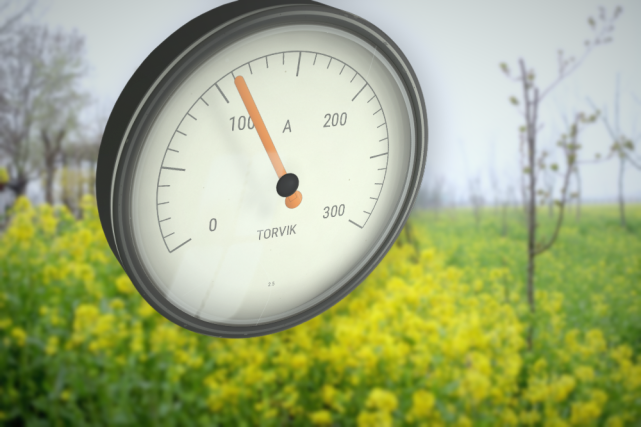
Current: {"value": 110, "unit": "A"}
